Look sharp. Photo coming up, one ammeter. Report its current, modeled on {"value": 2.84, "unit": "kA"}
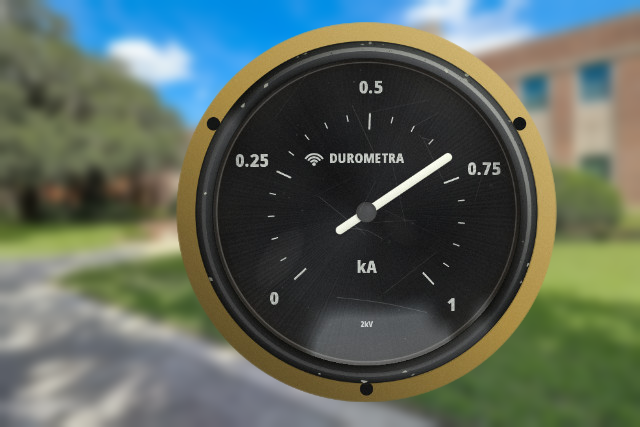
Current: {"value": 0.7, "unit": "kA"}
